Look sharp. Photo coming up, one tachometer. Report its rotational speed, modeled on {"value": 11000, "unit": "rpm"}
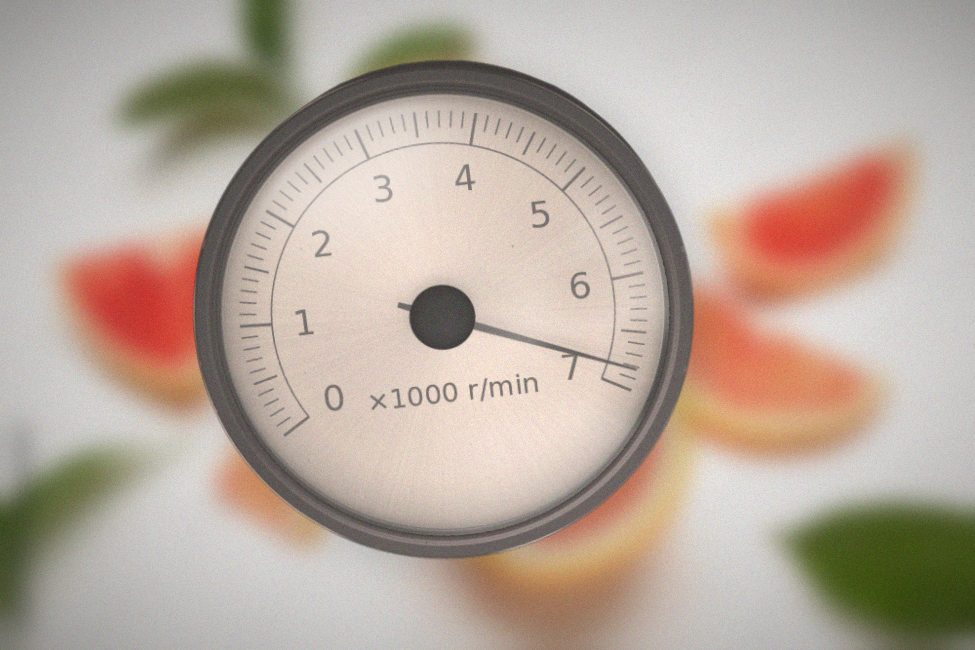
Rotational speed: {"value": 6800, "unit": "rpm"}
